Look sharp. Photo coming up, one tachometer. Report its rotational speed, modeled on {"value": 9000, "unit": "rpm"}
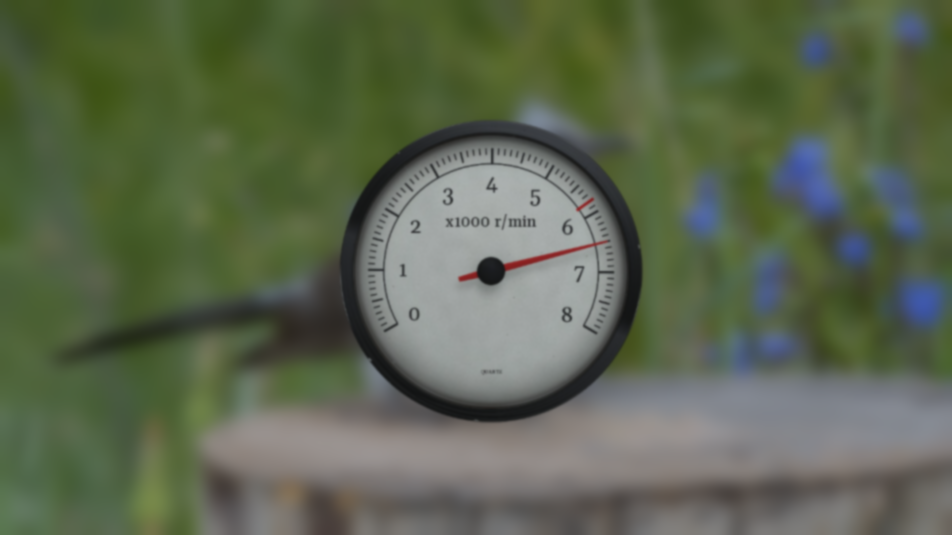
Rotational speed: {"value": 6500, "unit": "rpm"}
